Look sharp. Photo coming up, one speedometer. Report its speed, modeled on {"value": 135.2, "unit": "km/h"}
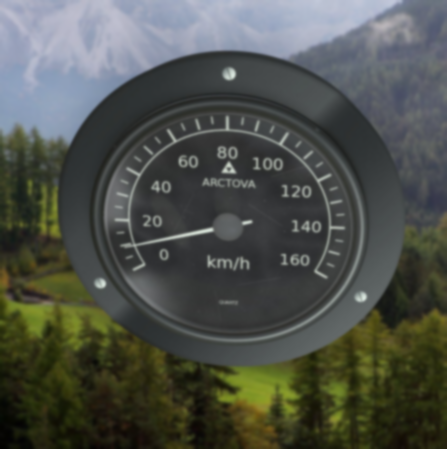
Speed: {"value": 10, "unit": "km/h"}
